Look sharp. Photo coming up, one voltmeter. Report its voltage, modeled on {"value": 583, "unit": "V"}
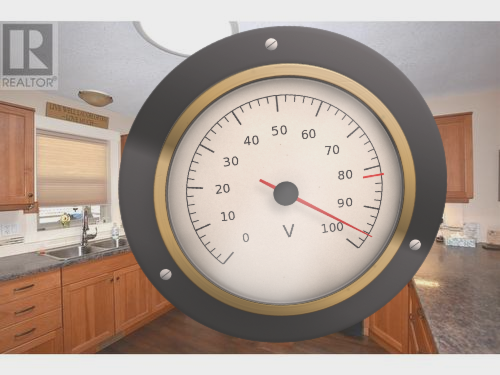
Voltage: {"value": 96, "unit": "V"}
